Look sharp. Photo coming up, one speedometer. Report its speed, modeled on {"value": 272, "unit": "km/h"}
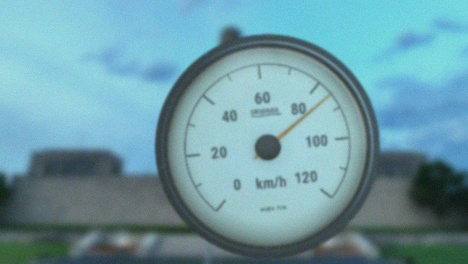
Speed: {"value": 85, "unit": "km/h"}
